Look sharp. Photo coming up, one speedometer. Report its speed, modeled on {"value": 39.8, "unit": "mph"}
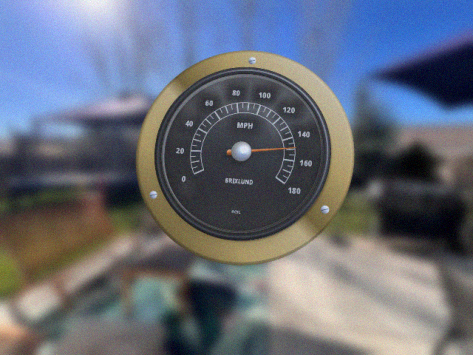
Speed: {"value": 150, "unit": "mph"}
